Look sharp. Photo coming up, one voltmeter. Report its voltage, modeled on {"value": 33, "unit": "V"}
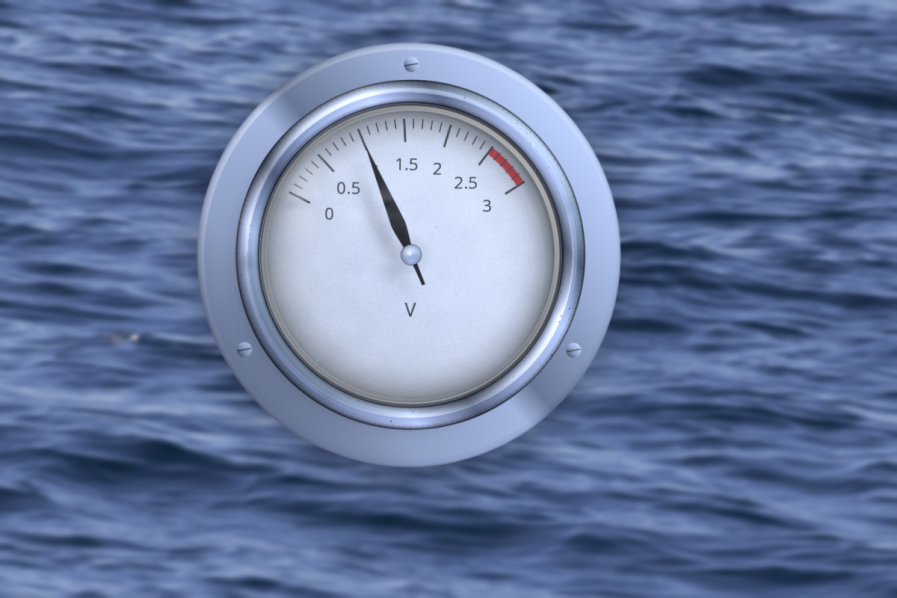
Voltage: {"value": 1, "unit": "V"}
